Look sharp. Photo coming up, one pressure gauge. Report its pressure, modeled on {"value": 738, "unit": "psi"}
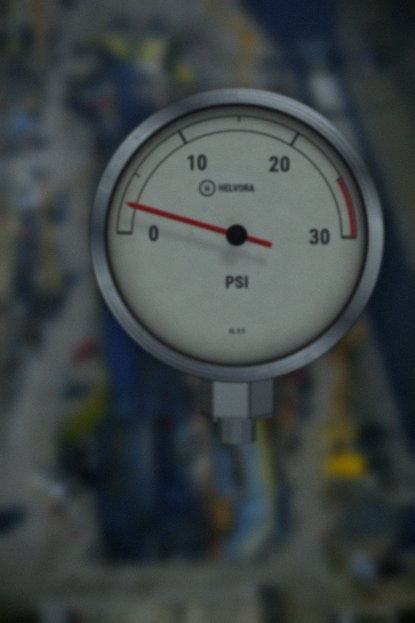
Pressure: {"value": 2.5, "unit": "psi"}
